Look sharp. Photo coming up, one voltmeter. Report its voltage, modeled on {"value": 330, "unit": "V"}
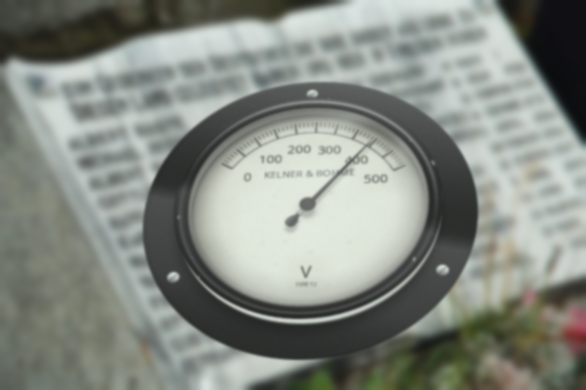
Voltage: {"value": 400, "unit": "V"}
